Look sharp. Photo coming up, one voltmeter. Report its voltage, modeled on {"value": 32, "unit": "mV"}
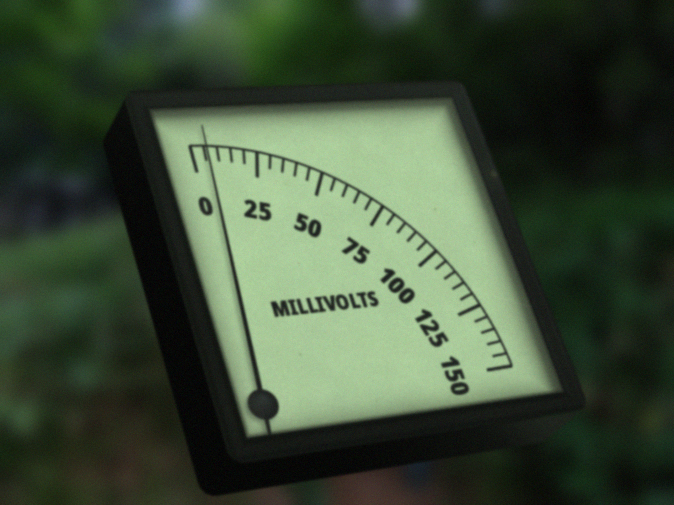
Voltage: {"value": 5, "unit": "mV"}
